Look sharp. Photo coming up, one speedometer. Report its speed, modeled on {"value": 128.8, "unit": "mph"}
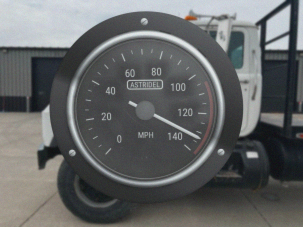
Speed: {"value": 132.5, "unit": "mph"}
